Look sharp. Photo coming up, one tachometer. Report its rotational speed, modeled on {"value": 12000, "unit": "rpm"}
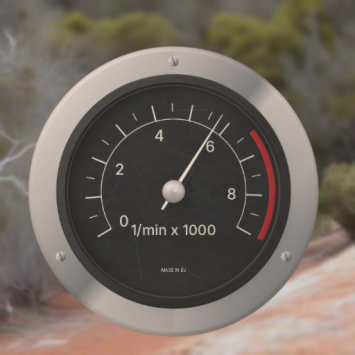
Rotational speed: {"value": 5750, "unit": "rpm"}
